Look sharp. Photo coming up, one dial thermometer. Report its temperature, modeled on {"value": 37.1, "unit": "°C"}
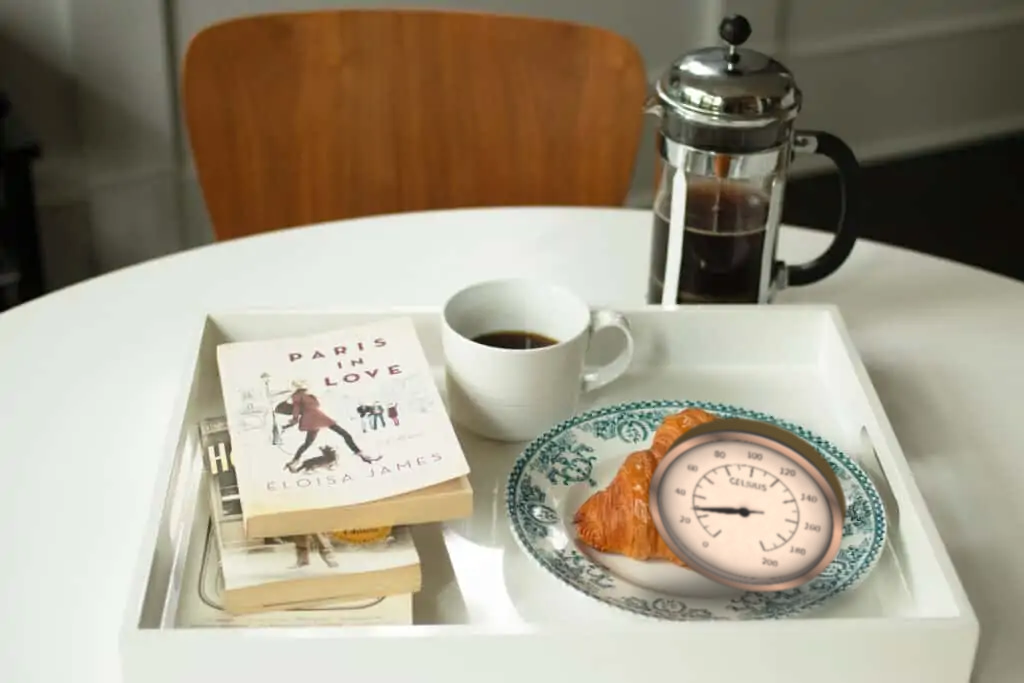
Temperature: {"value": 30, "unit": "°C"}
